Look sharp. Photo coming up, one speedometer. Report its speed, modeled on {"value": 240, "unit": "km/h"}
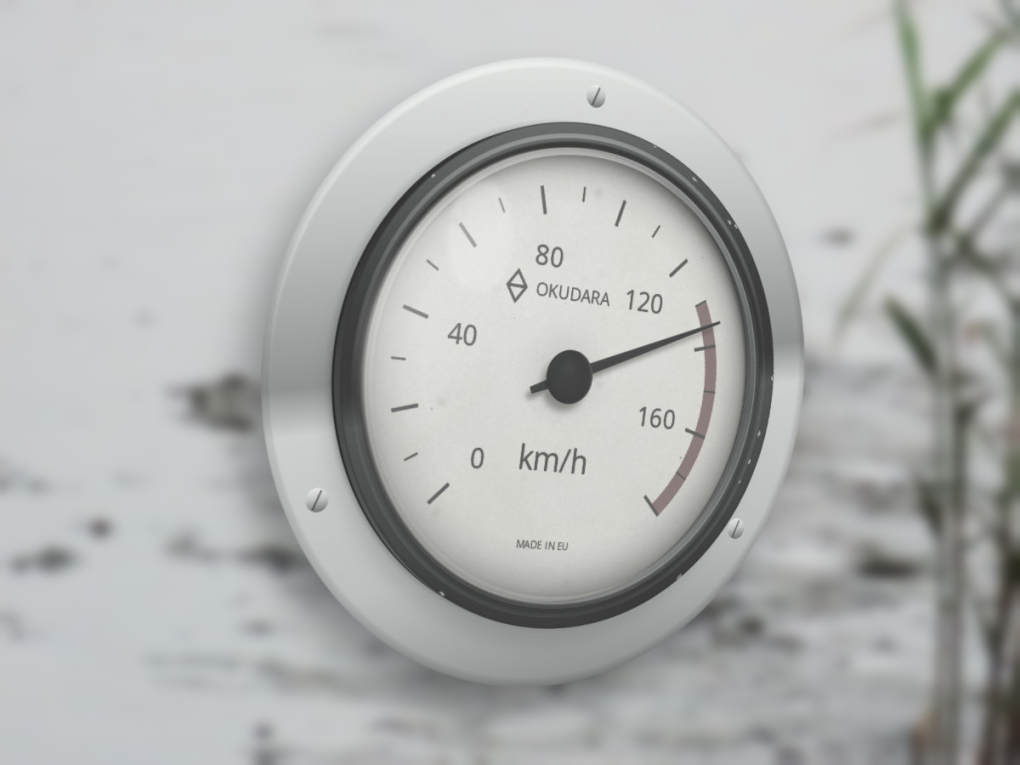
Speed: {"value": 135, "unit": "km/h"}
